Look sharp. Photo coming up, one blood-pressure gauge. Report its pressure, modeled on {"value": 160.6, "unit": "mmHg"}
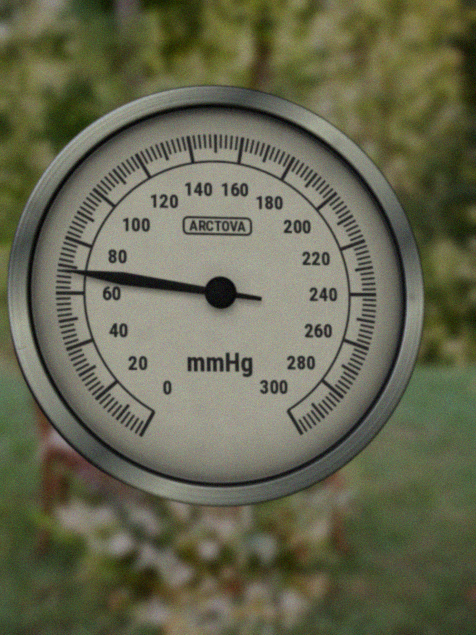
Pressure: {"value": 68, "unit": "mmHg"}
